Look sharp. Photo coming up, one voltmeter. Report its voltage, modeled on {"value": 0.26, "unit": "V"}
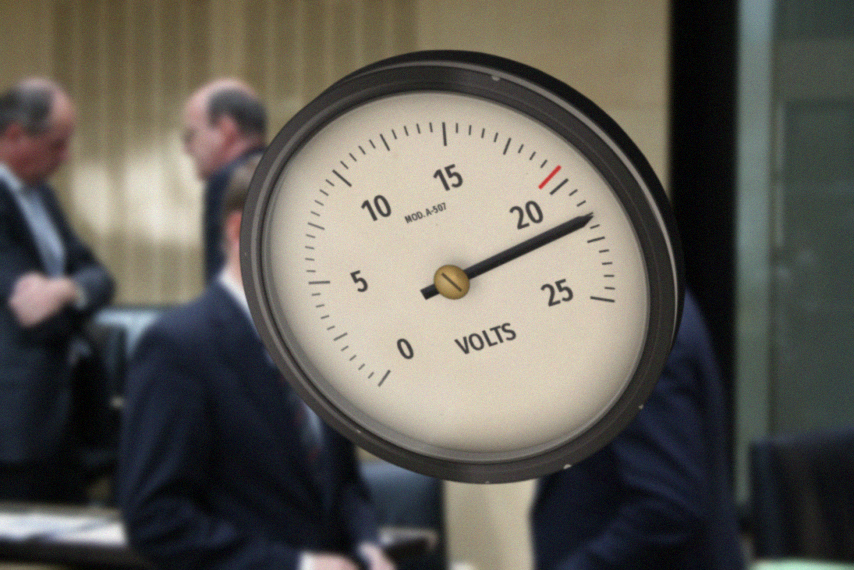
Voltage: {"value": 21.5, "unit": "V"}
